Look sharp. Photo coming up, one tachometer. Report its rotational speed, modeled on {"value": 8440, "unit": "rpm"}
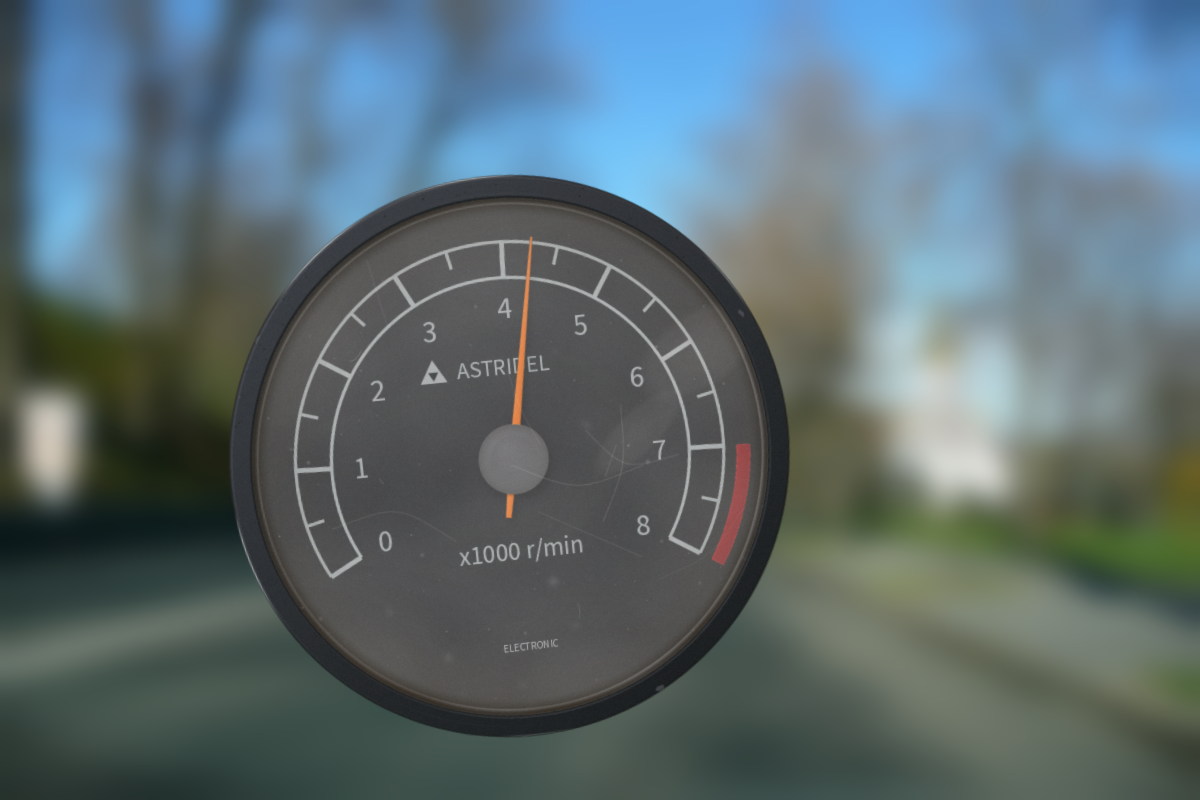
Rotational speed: {"value": 4250, "unit": "rpm"}
